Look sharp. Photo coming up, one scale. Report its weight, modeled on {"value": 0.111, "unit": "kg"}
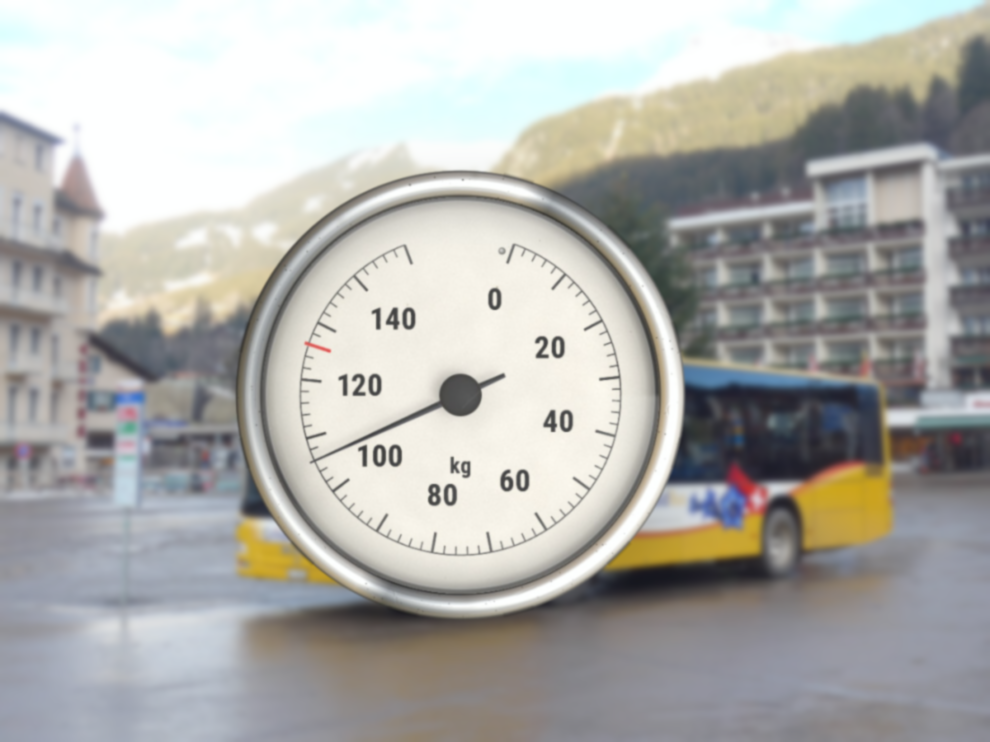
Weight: {"value": 106, "unit": "kg"}
